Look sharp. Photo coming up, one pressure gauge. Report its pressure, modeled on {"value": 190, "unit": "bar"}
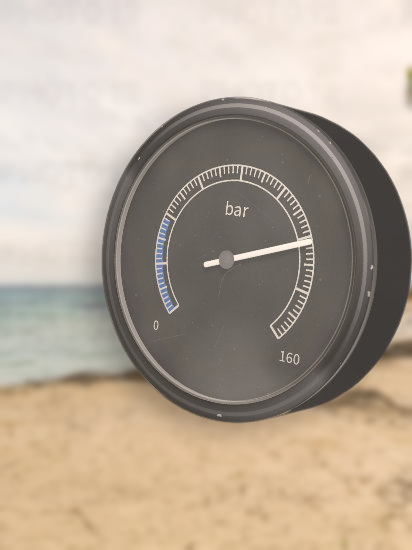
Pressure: {"value": 122, "unit": "bar"}
